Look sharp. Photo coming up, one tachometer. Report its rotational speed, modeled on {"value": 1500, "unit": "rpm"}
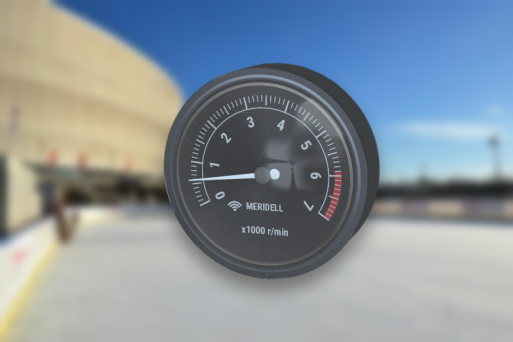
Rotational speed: {"value": 600, "unit": "rpm"}
